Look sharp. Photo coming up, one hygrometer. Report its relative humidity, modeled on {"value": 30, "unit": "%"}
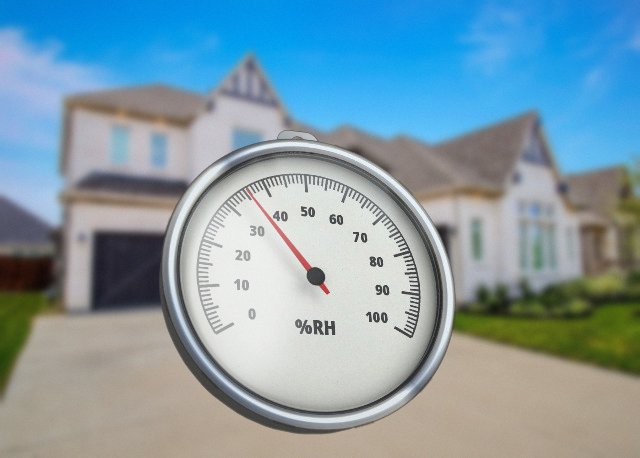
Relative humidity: {"value": 35, "unit": "%"}
